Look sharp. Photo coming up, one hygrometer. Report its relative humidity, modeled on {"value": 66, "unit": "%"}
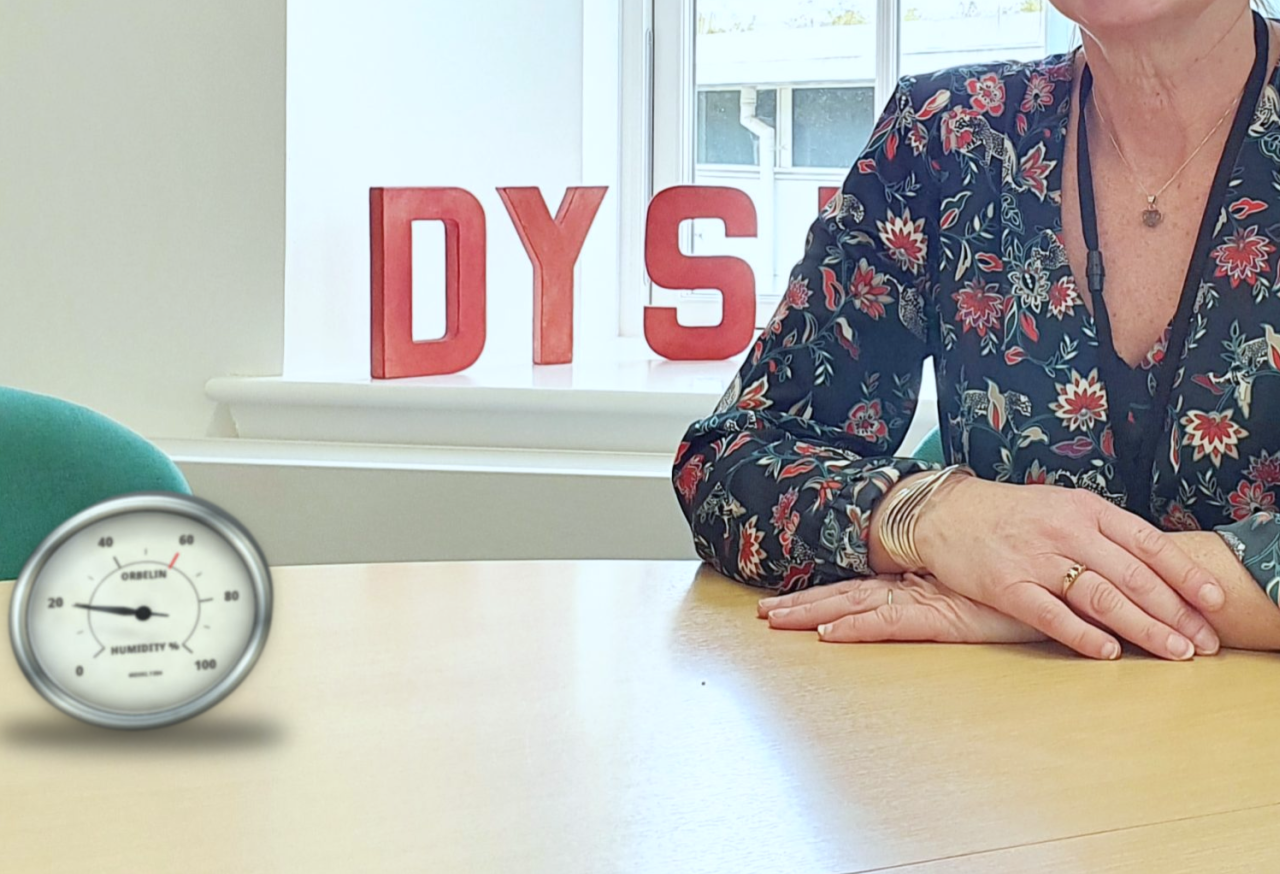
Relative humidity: {"value": 20, "unit": "%"}
